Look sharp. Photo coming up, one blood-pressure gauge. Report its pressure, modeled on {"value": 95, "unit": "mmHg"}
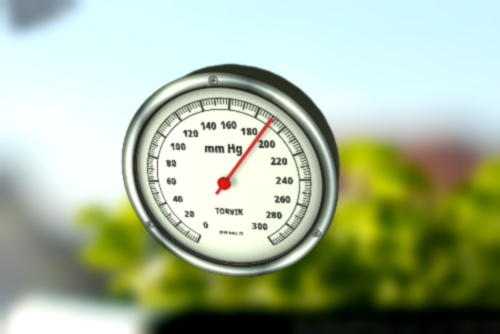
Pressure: {"value": 190, "unit": "mmHg"}
